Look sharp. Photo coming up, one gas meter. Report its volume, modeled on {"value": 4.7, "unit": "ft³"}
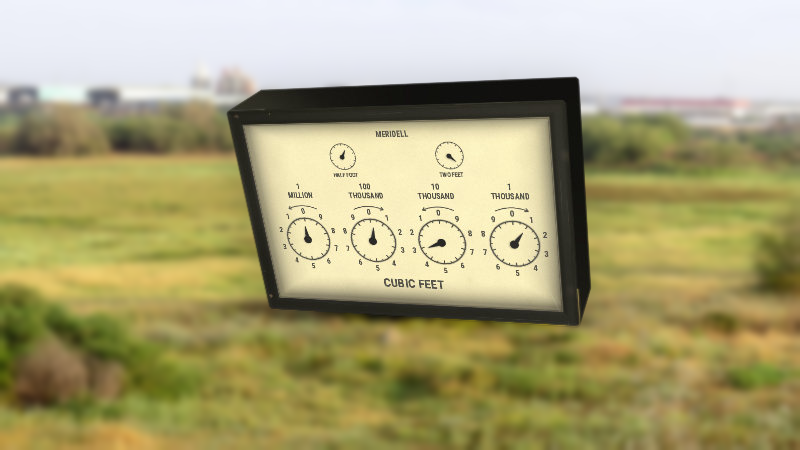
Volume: {"value": 3100, "unit": "ft³"}
